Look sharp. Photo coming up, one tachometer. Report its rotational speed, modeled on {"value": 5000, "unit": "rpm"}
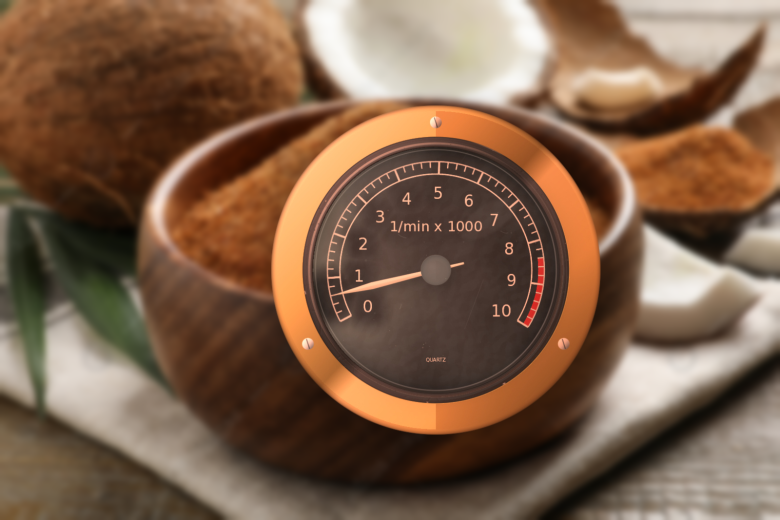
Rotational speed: {"value": 600, "unit": "rpm"}
